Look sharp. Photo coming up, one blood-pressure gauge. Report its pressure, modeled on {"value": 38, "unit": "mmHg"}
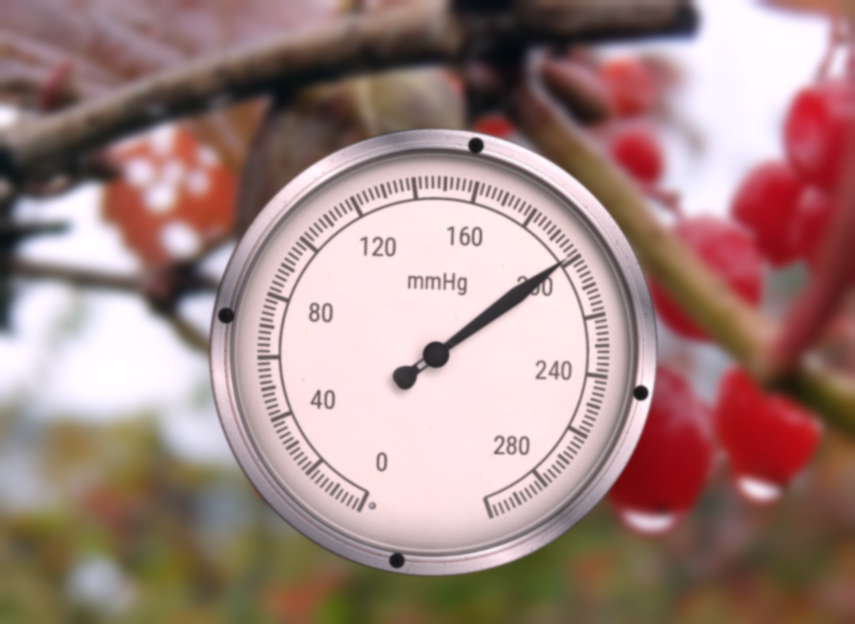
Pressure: {"value": 198, "unit": "mmHg"}
